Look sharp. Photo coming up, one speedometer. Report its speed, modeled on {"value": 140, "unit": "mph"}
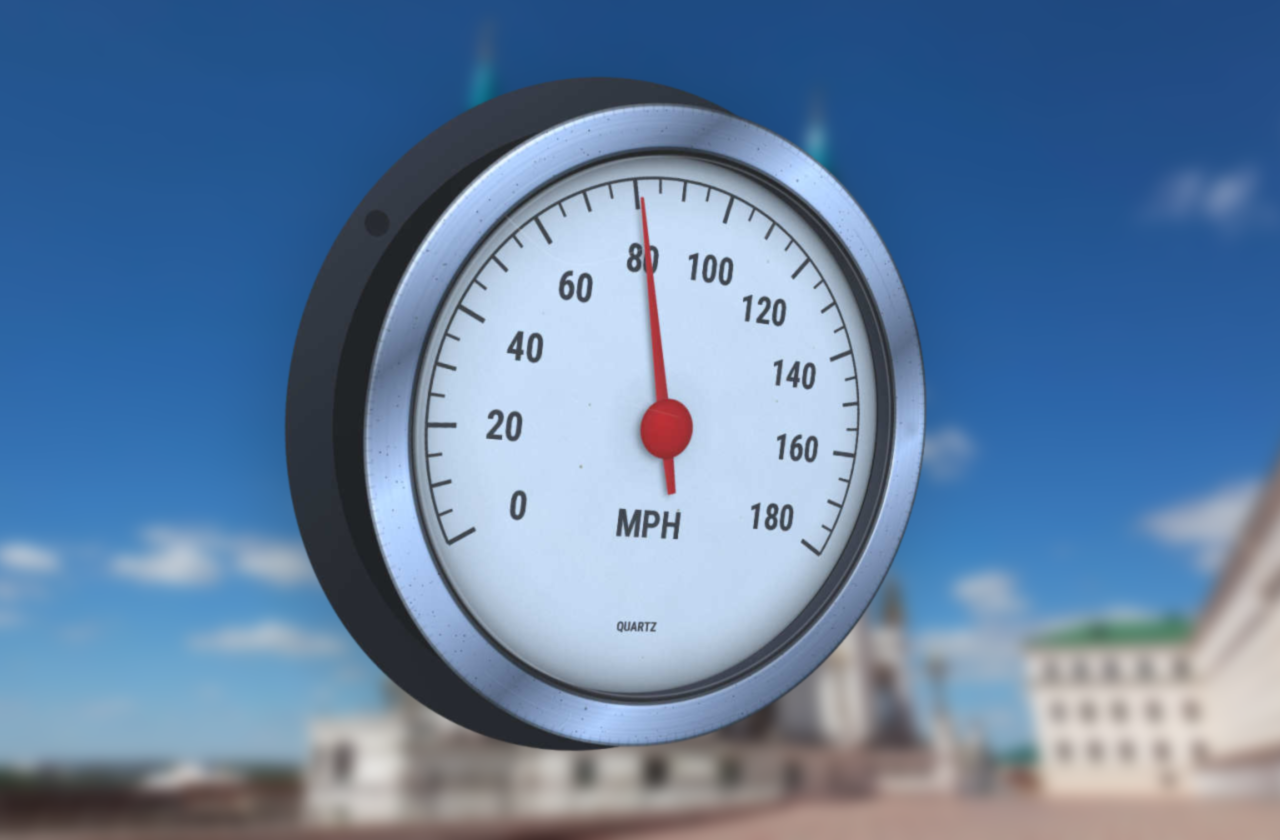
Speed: {"value": 80, "unit": "mph"}
